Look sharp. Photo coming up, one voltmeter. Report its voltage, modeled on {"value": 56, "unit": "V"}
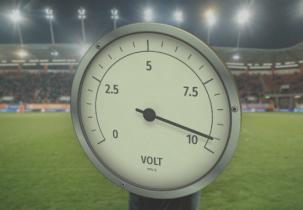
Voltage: {"value": 9.5, "unit": "V"}
